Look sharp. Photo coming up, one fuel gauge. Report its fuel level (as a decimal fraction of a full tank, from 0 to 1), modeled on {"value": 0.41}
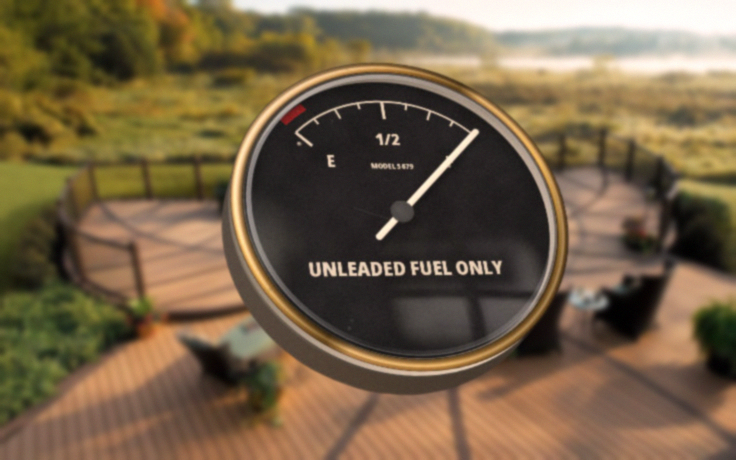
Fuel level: {"value": 1}
